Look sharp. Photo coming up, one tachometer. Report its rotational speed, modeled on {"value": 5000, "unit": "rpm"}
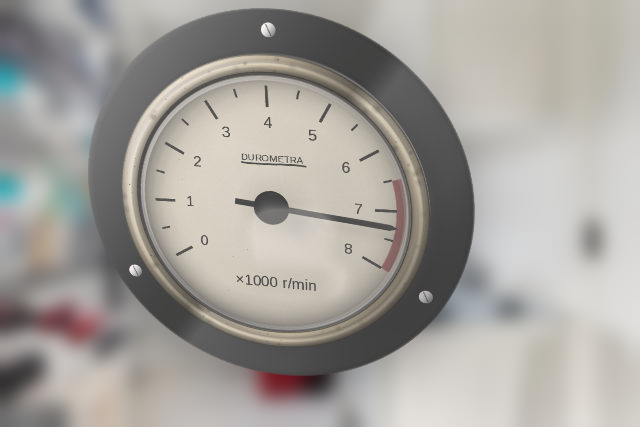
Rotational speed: {"value": 7250, "unit": "rpm"}
